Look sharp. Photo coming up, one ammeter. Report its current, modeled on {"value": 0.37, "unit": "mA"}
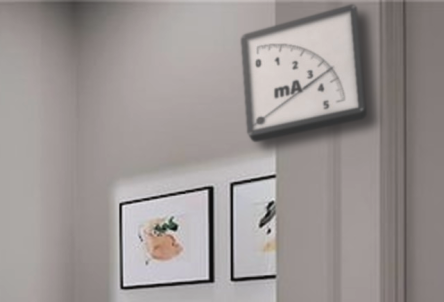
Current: {"value": 3.5, "unit": "mA"}
